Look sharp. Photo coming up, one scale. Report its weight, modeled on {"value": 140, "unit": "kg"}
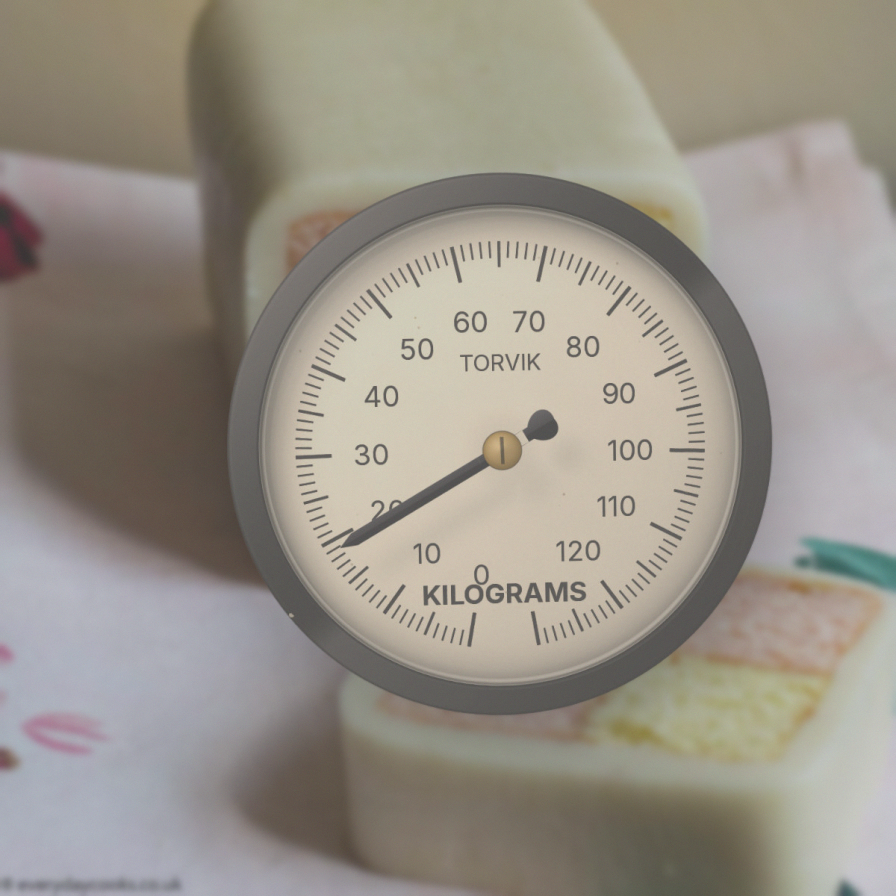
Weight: {"value": 19, "unit": "kg"}
